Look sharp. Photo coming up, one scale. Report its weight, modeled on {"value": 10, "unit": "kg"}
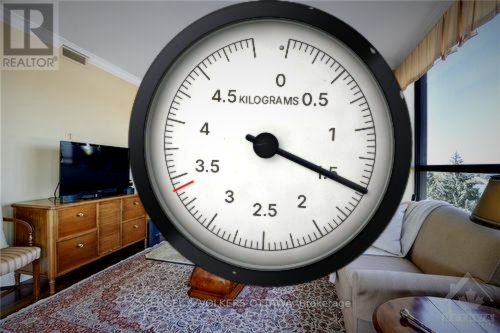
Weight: {"value": 1.5, "unit": "kg"}
